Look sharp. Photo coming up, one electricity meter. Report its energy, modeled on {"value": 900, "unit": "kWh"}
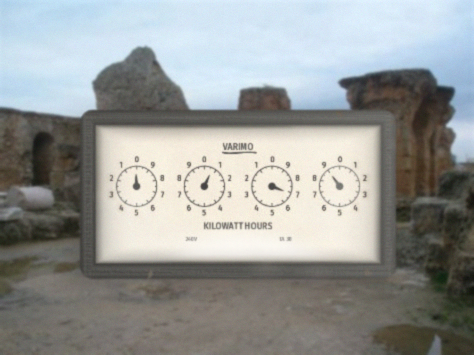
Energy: {"value": 69, "unit": "kWh"}
